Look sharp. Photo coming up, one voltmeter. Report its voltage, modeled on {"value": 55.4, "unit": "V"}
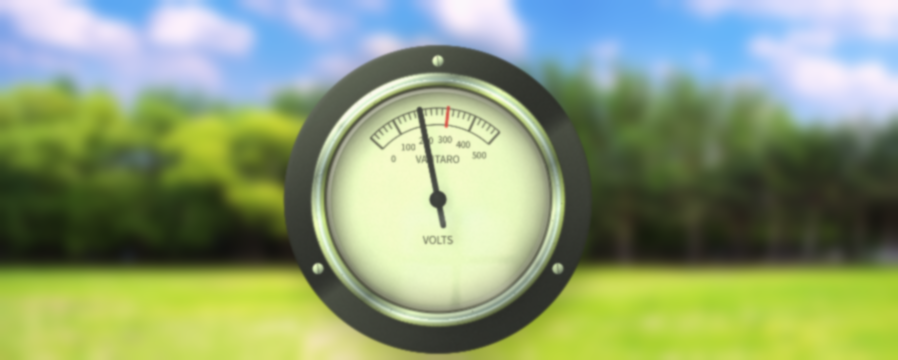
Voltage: {"value": 200, "unit": "V"}
